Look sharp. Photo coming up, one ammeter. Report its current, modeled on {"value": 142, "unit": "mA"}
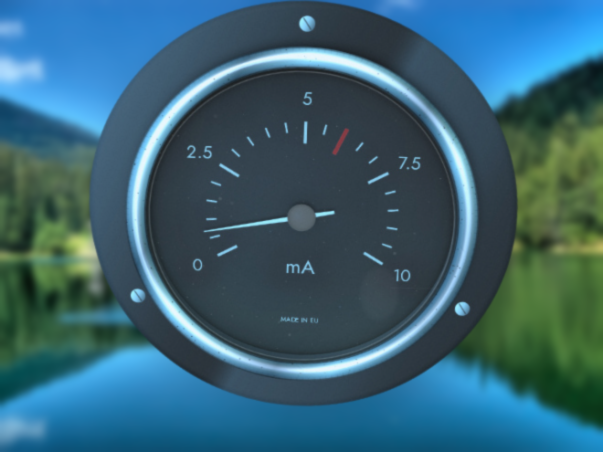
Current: {"value": 0.75, "unit": "mA"}
